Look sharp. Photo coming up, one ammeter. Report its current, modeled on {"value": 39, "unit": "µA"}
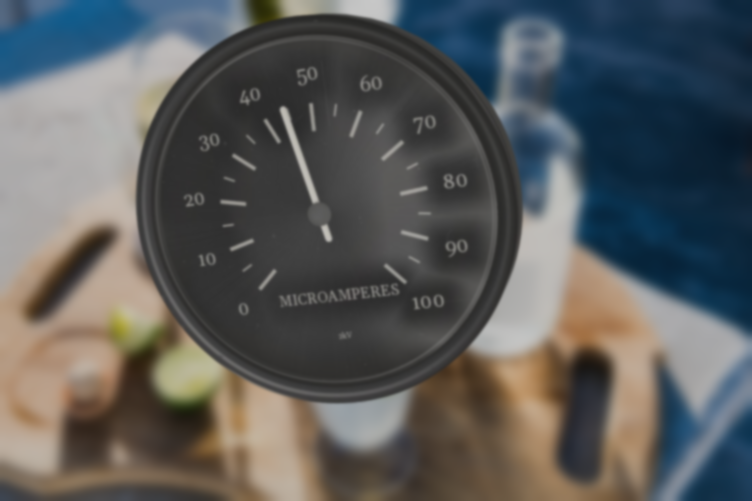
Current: {"value": 45, "unit": "µA"}
